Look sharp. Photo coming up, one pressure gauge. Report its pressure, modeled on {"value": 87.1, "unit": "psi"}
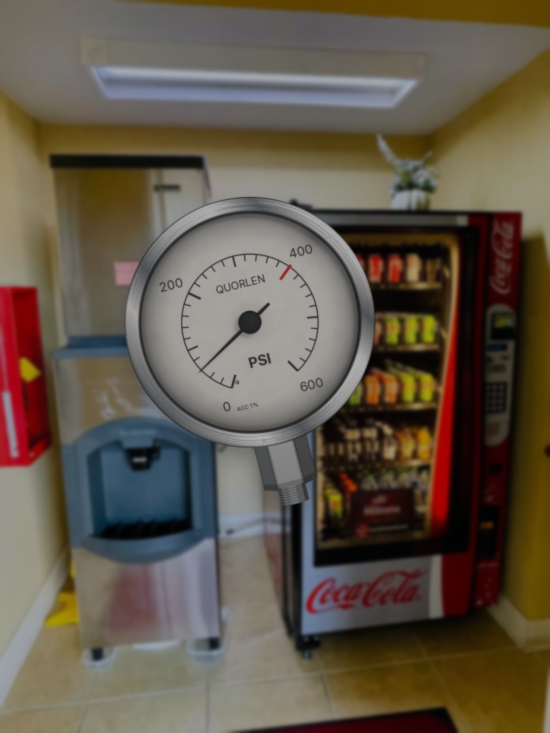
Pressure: {"value": 60, "unit": "psi"}
